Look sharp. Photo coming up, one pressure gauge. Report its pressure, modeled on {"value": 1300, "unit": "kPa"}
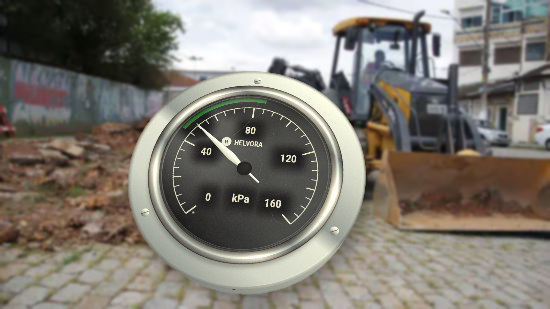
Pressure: {"value": 50, "unit": "kPa"}
